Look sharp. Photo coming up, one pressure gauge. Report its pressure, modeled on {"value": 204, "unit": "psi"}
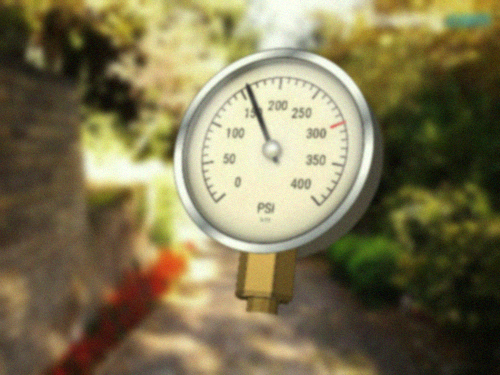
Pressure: {"value": 160, "unit": "psi"}
